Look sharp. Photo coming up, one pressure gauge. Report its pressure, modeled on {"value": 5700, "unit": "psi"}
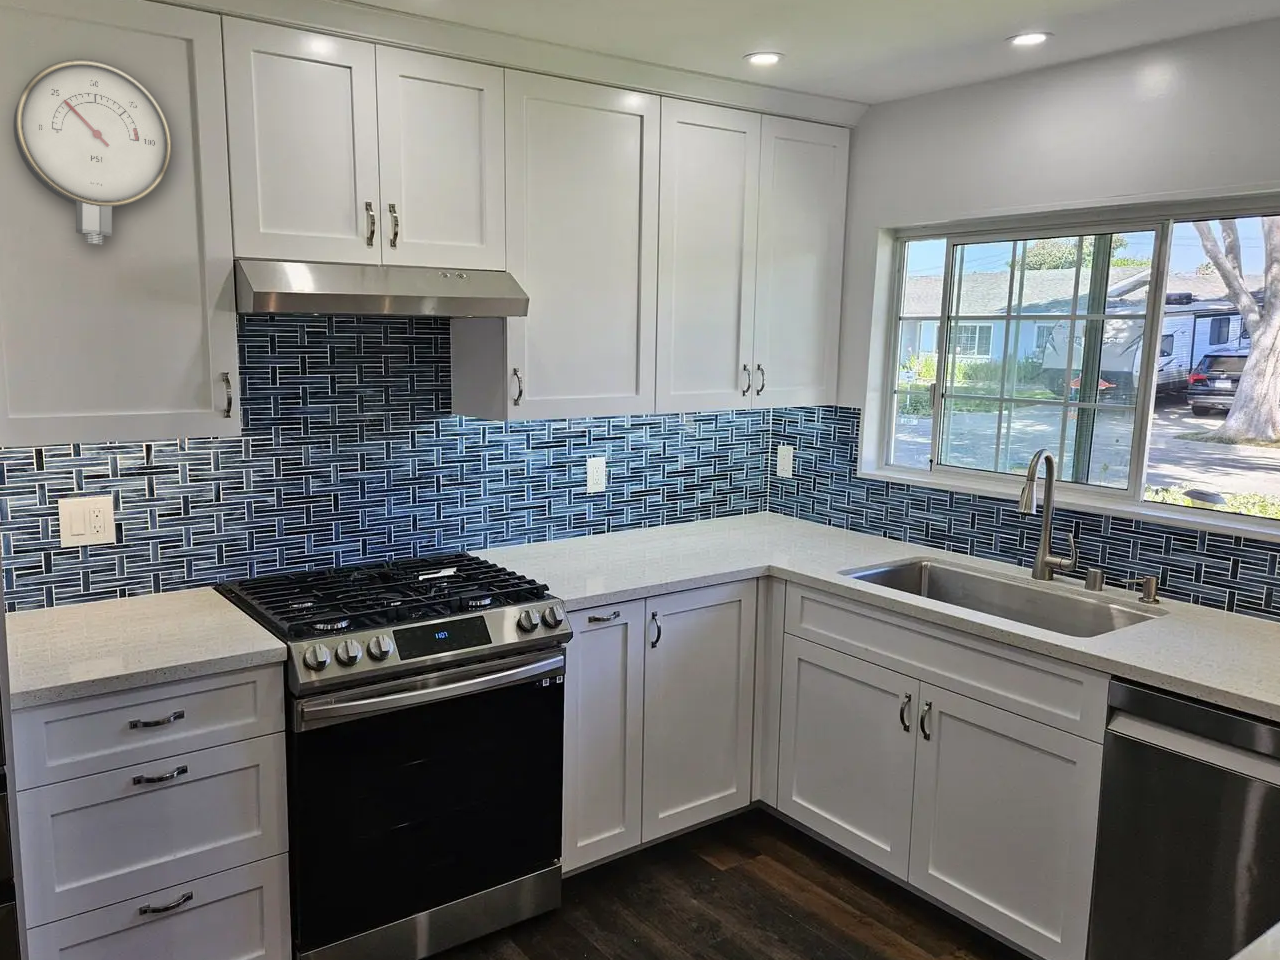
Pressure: {"value": 25, "unit": "psi"}
